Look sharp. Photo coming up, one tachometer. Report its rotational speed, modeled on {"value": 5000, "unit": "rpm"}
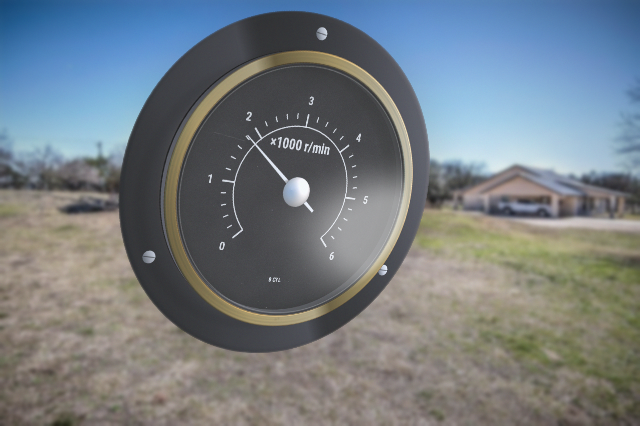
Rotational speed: {"value": 1800, "unit": "rpm"}
